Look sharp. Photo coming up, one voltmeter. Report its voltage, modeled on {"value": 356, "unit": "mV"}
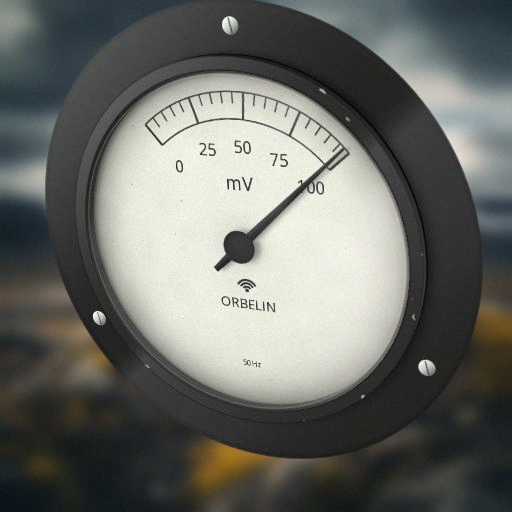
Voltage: {"value": 97.5, "unit": "mV"}
